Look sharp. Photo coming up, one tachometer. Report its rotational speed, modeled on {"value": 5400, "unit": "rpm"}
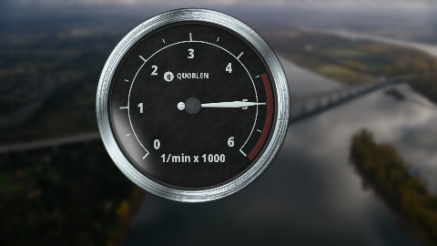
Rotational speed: {"value": 5000, "unit": "rpm"}
